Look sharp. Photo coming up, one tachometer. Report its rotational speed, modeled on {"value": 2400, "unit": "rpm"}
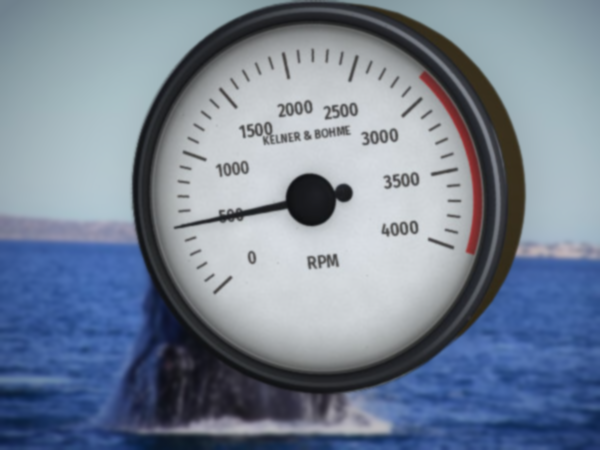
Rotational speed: {"value": 500, "unit": "rpm"}
